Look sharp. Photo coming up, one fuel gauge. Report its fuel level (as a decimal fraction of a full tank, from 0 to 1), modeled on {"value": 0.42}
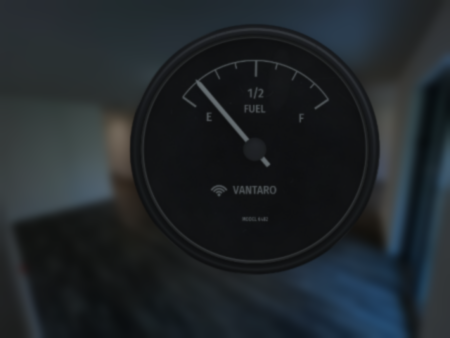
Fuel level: {"value": 0.125}
